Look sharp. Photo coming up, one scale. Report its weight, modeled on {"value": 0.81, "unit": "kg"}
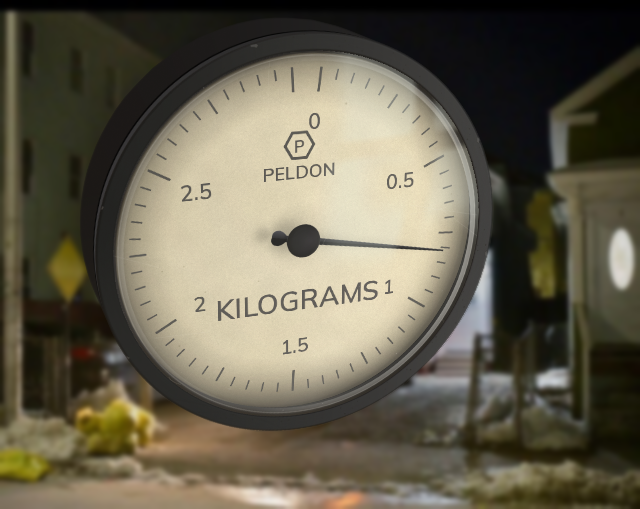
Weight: {"value": 0.8, "unit": "kg"}
